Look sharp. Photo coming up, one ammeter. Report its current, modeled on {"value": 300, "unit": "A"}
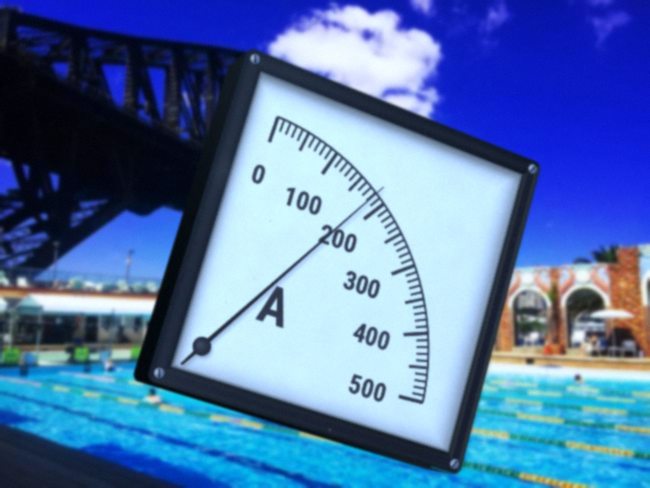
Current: {"value": 180, "unit": "A"}
